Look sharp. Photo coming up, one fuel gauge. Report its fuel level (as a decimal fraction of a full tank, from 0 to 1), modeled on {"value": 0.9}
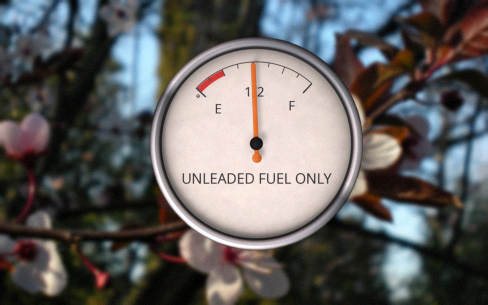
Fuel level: {"value": 0.5}
